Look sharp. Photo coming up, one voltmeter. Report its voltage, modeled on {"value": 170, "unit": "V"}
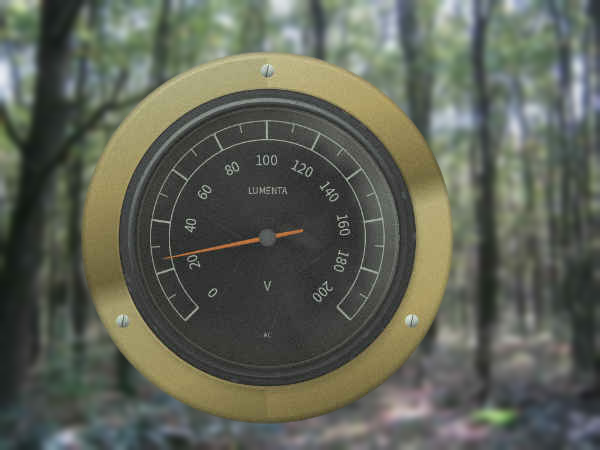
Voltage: {"value": 25, "unit": "V"}
